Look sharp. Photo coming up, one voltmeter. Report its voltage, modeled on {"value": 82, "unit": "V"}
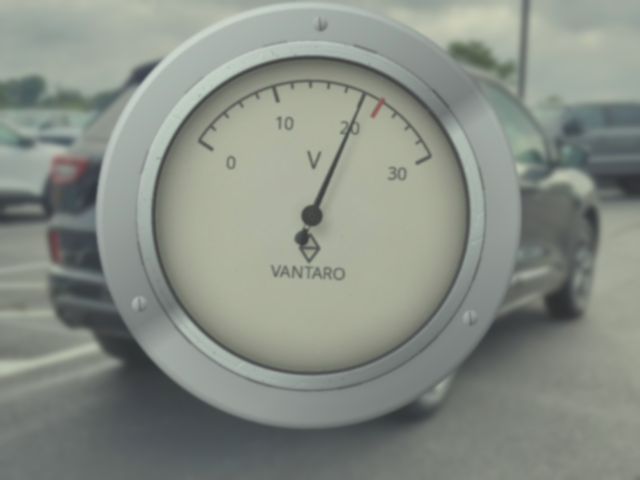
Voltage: {"value": 20, "unit": "V"}
